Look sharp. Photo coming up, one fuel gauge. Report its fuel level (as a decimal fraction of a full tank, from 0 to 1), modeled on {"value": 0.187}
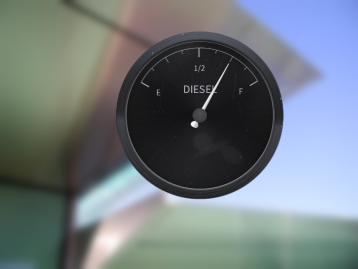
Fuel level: {"value": 0.75}
